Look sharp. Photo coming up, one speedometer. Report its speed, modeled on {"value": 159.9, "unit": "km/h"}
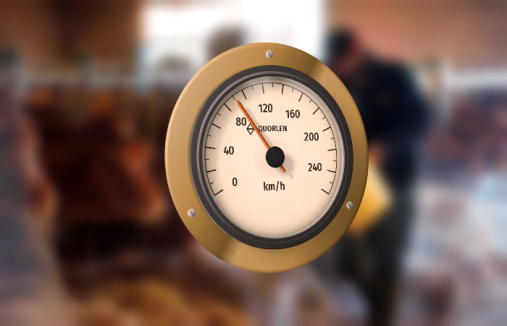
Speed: {"value": 90, "unit": "km/h"}
